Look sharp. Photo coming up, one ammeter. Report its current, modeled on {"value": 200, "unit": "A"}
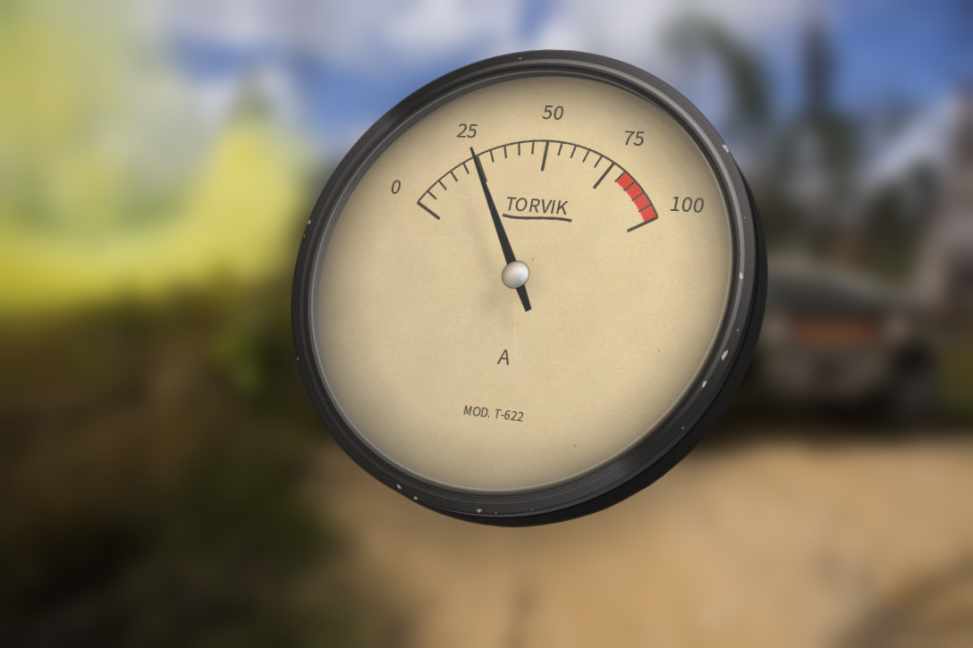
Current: {"value": 25, "unit": "A"}
